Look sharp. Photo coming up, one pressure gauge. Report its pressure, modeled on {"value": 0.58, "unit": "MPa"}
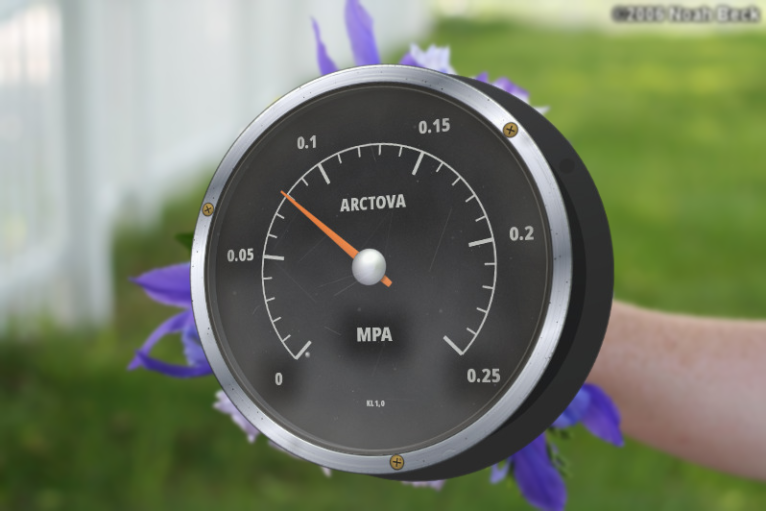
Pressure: {"value": 0.08, "unit": "MPa"}
